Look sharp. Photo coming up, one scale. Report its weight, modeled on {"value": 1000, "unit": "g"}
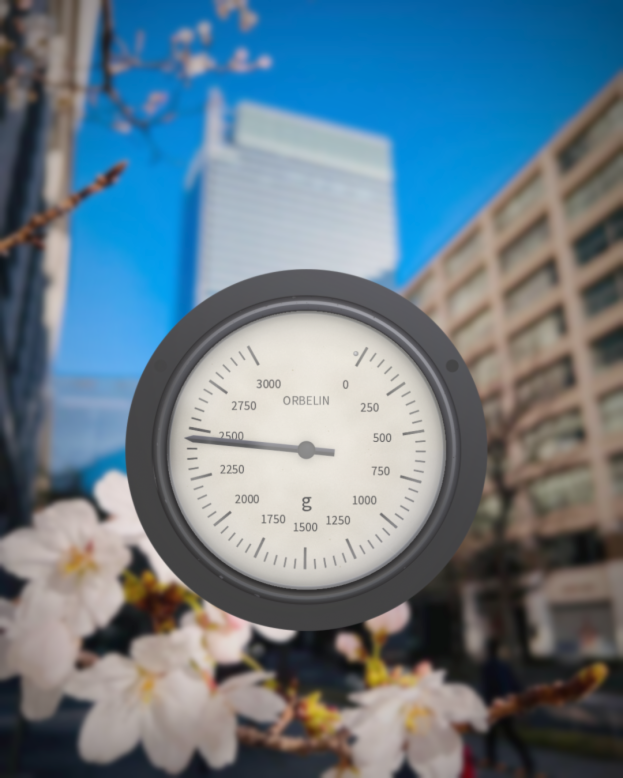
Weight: {"value": 2450, "unit": "g"}
